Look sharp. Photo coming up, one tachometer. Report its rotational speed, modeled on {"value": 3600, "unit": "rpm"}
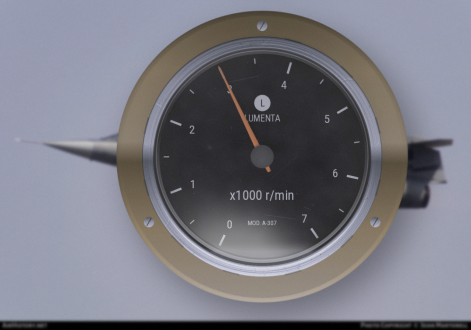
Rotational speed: {"value": 3000, "unit": "rpm"}
